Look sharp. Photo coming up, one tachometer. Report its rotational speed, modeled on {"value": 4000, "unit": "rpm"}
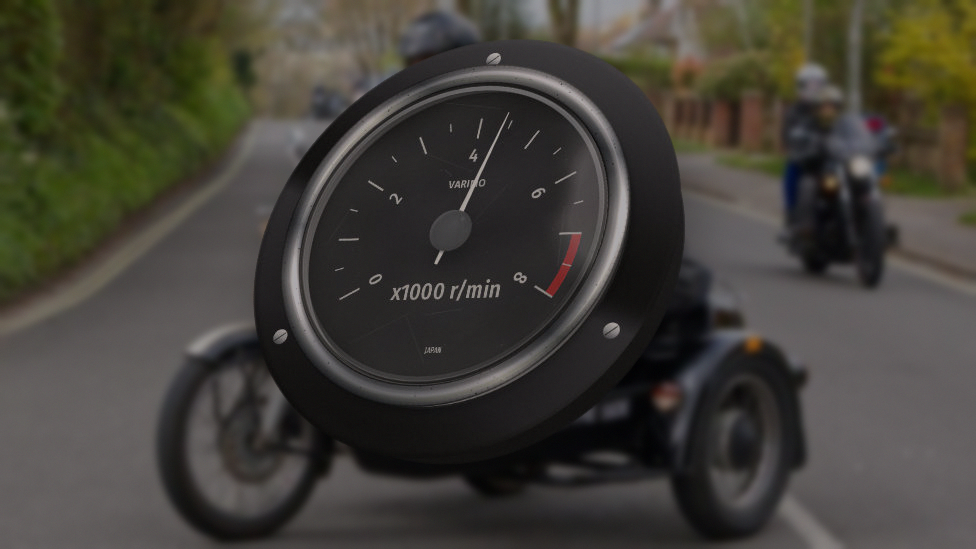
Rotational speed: {"value": 4500, "unit": "rpm"}
